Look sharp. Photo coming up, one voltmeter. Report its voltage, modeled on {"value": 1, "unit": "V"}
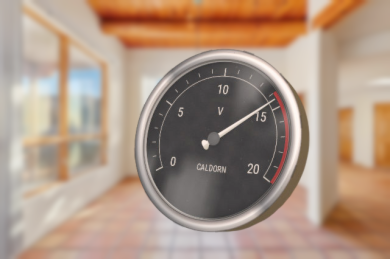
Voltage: {"value": 14.5, "unit": "V"}
